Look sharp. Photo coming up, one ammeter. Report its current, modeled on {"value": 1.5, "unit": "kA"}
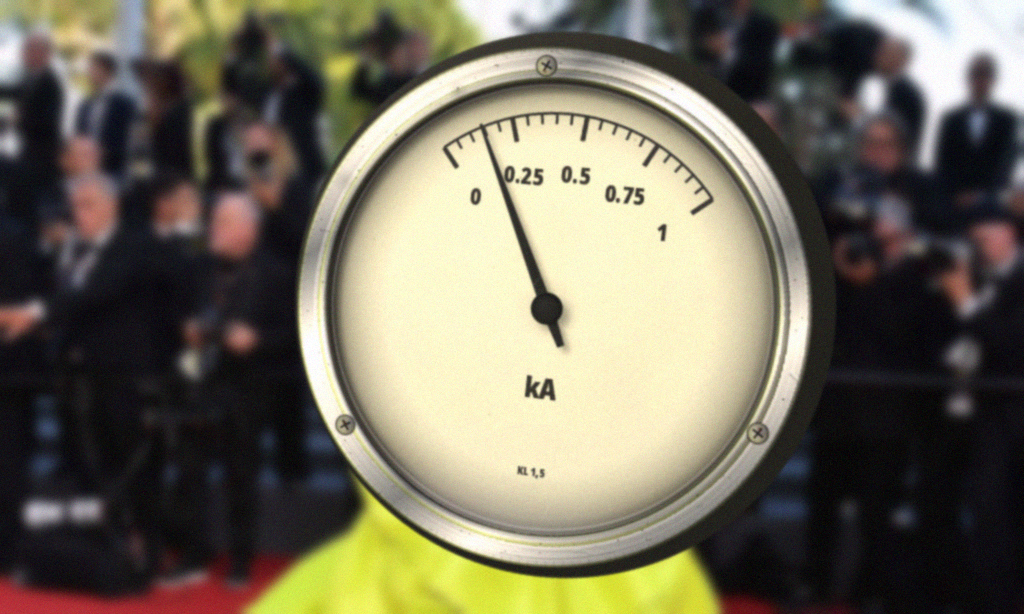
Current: {"value": 0.15, "unit": "kA"}
